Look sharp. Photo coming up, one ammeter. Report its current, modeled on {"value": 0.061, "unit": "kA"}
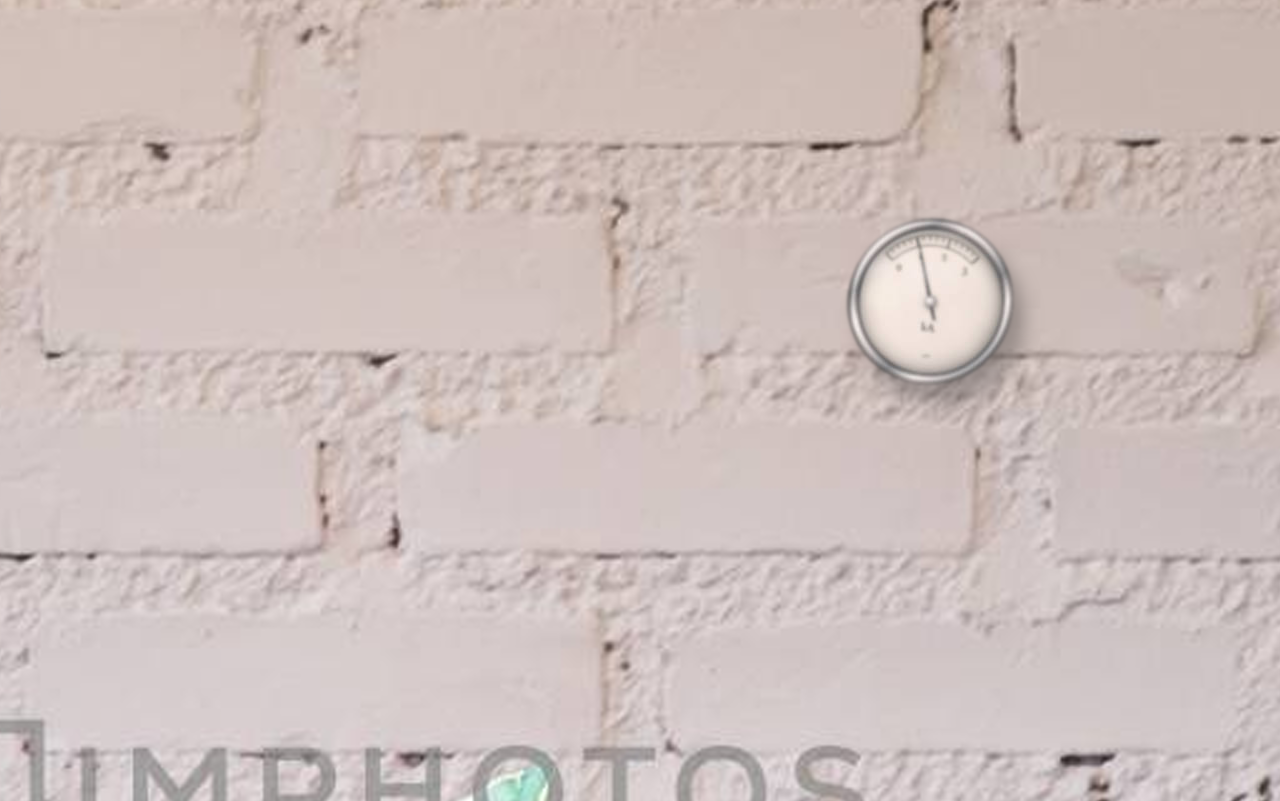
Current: {"value": 1, "unit": "kA"}
